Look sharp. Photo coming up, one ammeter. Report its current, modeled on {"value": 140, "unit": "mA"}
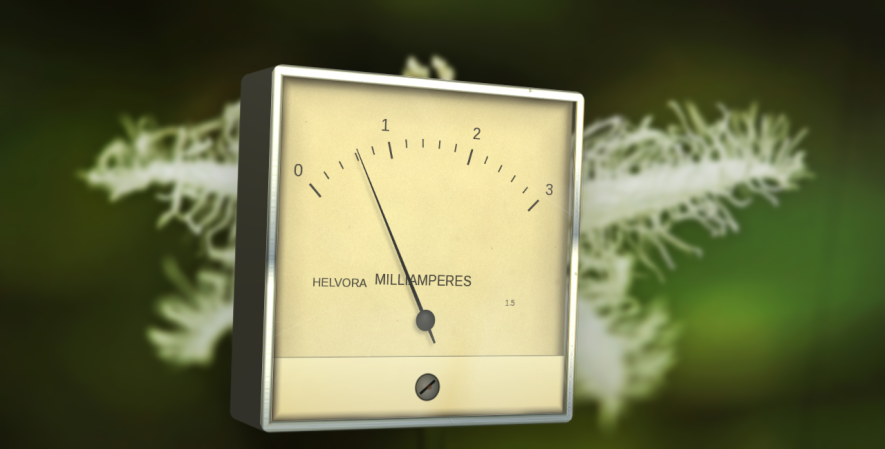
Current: {"value": 0.6, "unit": "mA"}
